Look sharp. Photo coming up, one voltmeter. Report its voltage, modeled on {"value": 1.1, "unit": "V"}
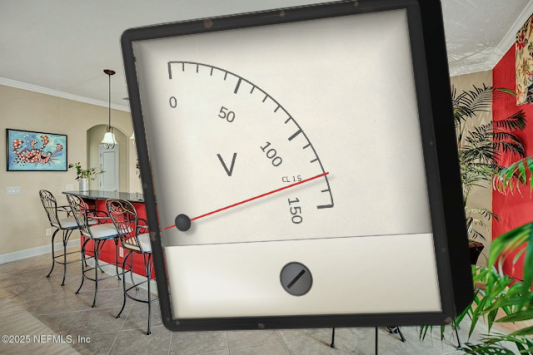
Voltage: {"value": 130, "unit": "V"}
